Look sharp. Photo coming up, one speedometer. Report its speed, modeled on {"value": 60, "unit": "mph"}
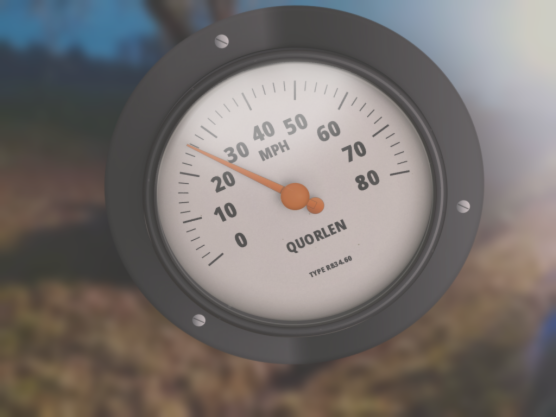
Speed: {"value": 26, "unit": "mph"}
